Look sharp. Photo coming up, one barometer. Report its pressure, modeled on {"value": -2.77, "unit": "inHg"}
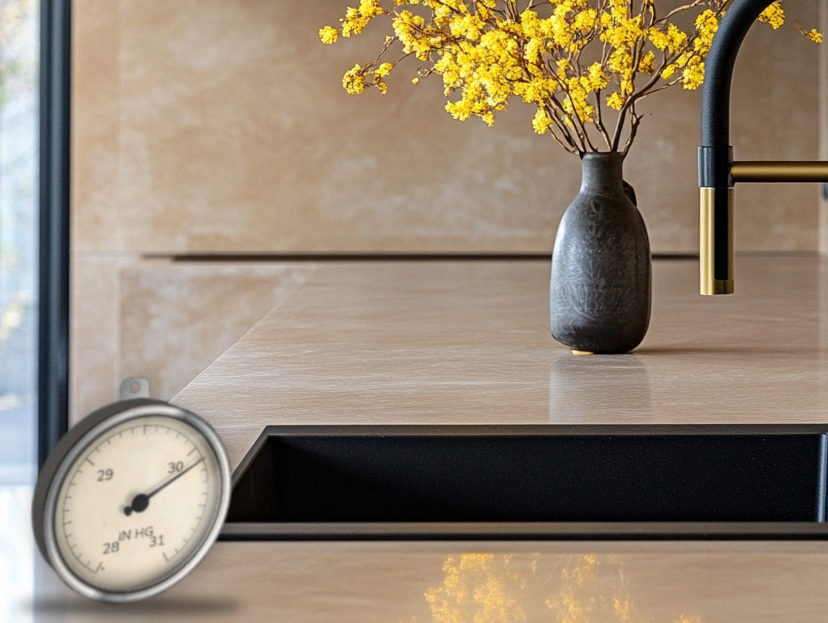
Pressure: {"value": 30.1, "unit": "inHg"}
